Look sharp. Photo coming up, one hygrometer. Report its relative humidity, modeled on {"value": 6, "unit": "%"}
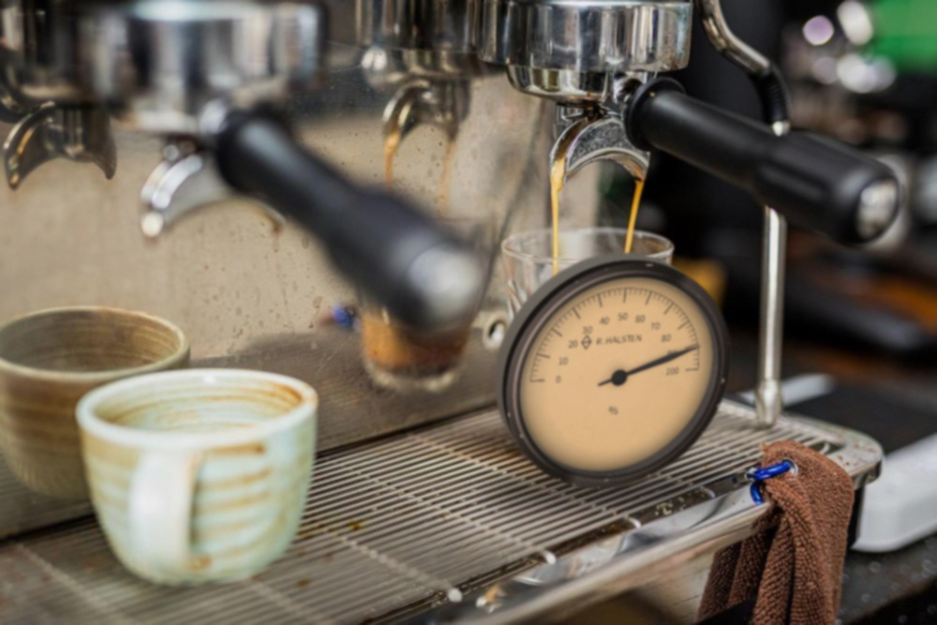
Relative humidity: {"value": 90, "unit": "%"}
